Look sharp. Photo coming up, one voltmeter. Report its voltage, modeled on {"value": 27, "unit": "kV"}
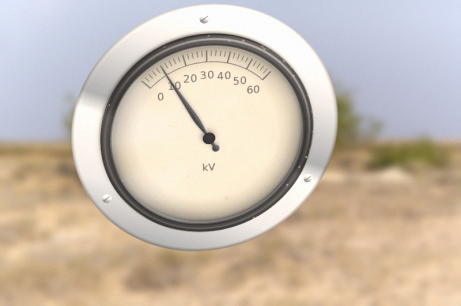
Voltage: {"value": 10, "unit": "kV"}
